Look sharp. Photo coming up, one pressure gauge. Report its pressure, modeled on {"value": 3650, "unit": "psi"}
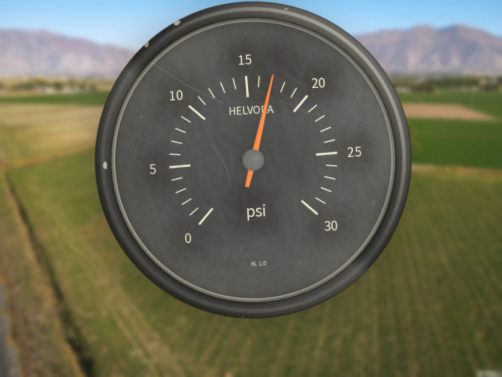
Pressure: {"value": 17, "unit": "psi"}
